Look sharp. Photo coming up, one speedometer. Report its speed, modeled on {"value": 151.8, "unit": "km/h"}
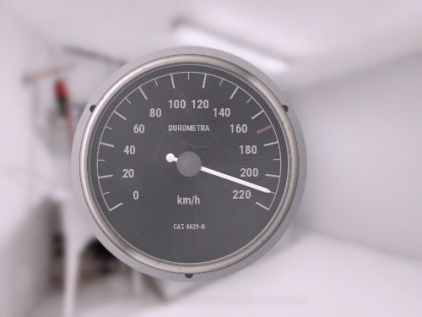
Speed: {"value": 210, "unit": "km/h"}
